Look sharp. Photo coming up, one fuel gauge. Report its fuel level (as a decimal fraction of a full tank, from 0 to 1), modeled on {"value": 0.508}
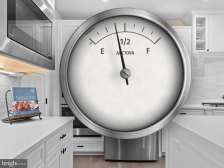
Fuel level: {"value": 0.375}
